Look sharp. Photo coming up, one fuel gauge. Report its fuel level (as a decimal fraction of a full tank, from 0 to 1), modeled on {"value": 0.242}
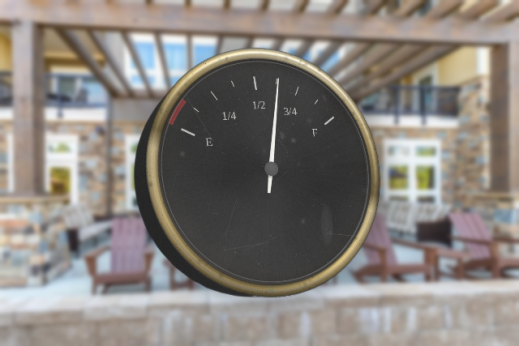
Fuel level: {"value": 0.625}
